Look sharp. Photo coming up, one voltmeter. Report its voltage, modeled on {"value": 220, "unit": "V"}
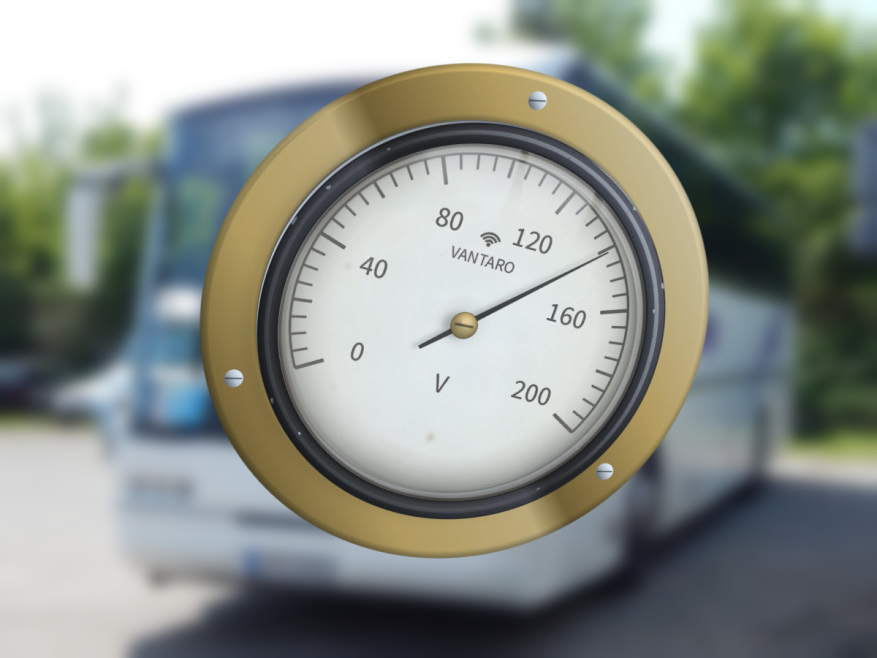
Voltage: {"value": 140, "unit": "V"}
